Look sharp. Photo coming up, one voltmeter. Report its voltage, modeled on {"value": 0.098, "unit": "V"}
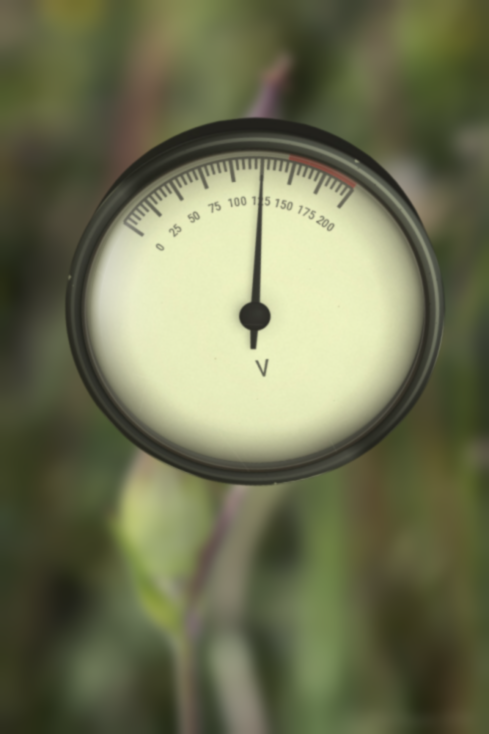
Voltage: {"value": 125, "unit": "V"}
